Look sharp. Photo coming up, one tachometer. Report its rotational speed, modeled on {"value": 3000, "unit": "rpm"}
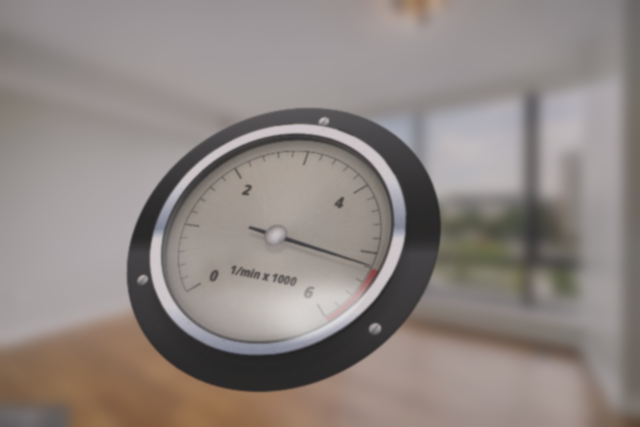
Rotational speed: {"value": 5200, "unit": "rpm"}
